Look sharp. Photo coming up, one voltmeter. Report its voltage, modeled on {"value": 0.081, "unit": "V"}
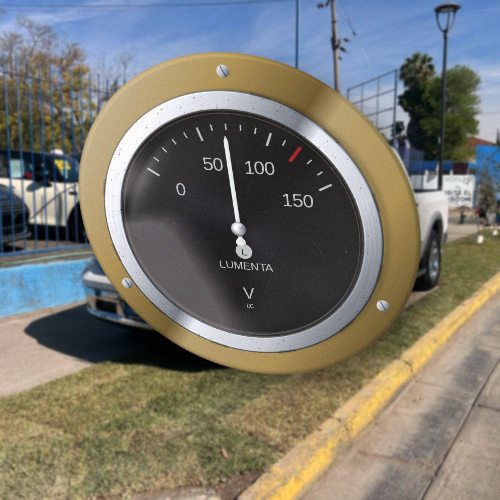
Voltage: {"value": 70, "unit": "V"}
